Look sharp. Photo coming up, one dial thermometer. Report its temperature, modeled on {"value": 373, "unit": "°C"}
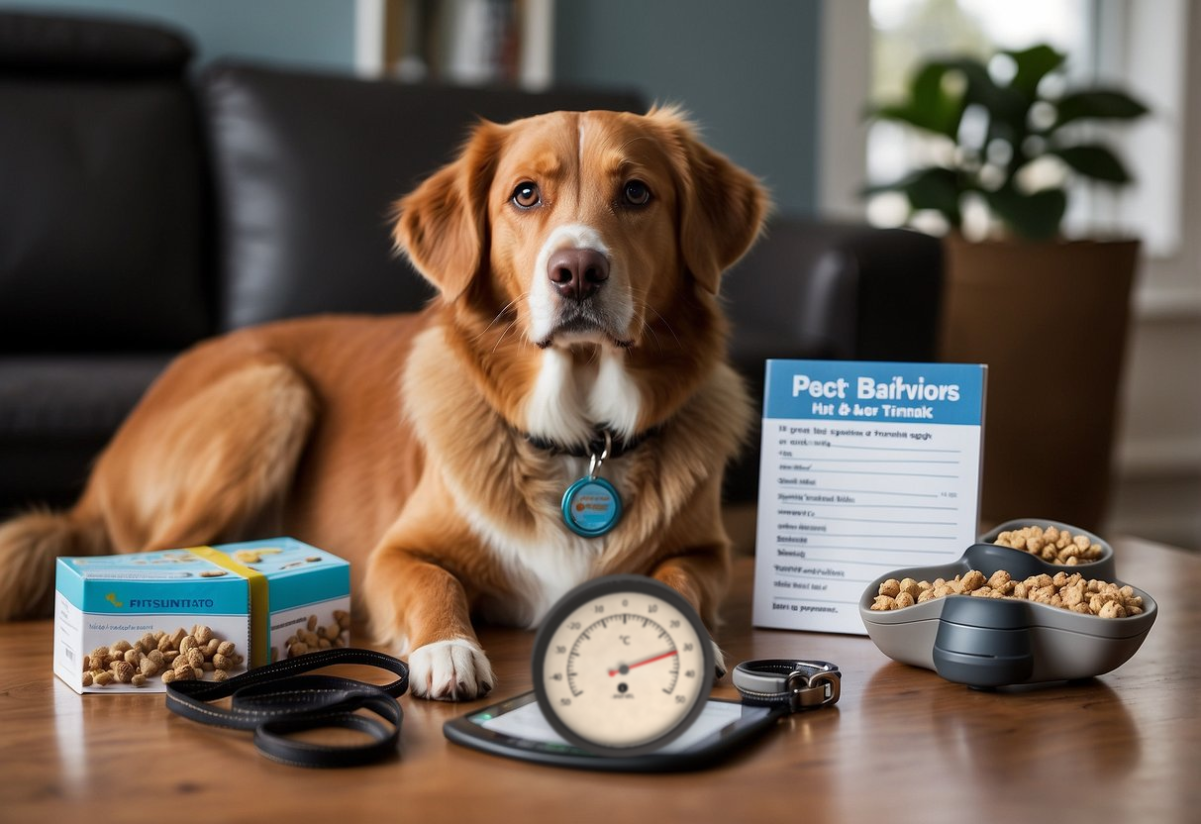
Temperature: {"value": 30, "unit": "°C"}
